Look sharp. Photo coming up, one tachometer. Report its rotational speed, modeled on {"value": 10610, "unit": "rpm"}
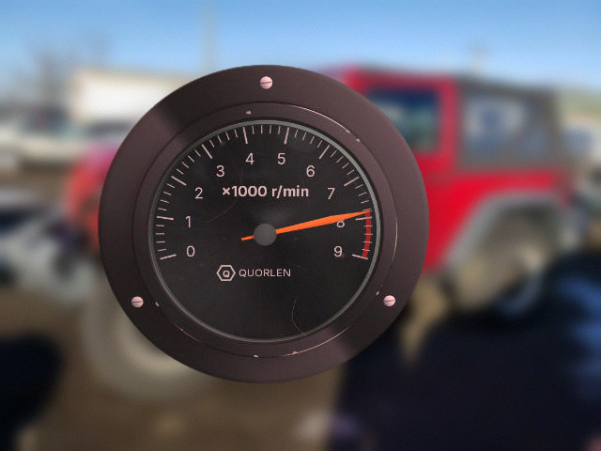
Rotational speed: {"value": 7800, "unit": "rpm"}
